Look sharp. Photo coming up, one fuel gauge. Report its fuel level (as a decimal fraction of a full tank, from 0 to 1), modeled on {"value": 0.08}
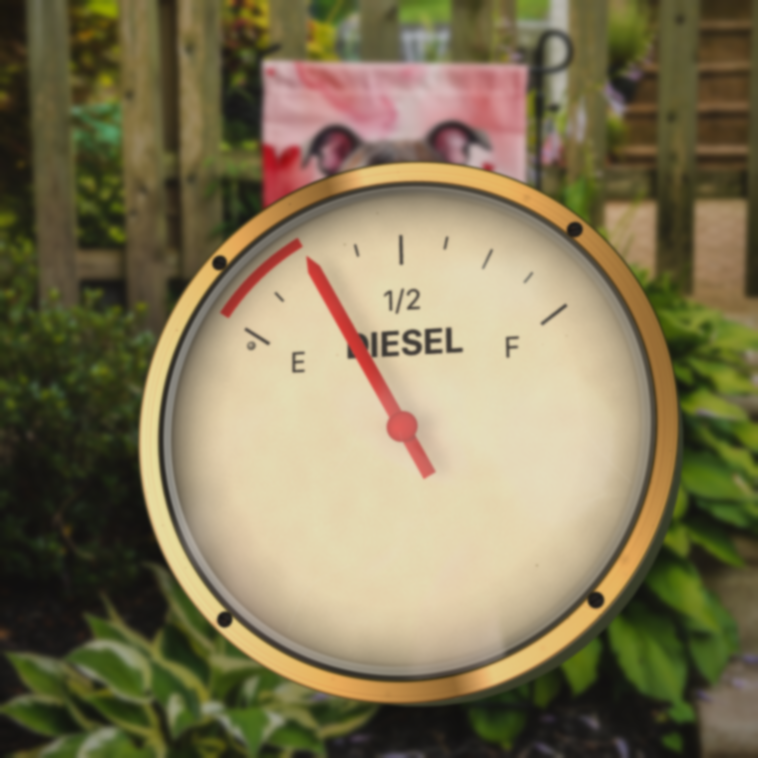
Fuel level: {"value": 0.25}
